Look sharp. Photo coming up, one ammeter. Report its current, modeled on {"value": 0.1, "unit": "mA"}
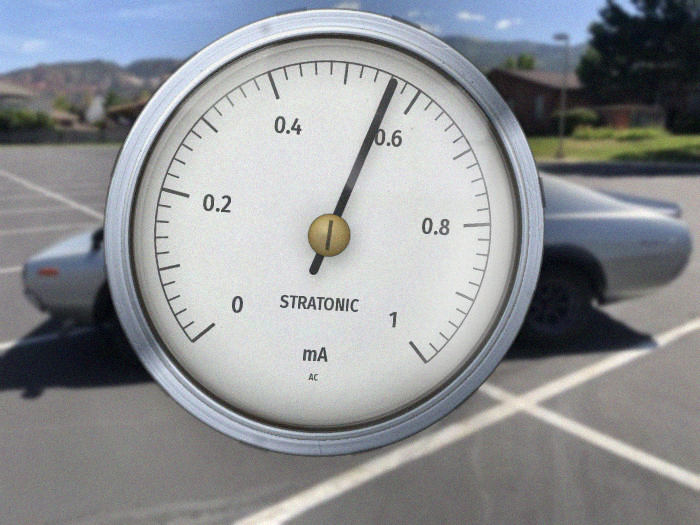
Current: {"value": 0.56, "unit": "mA"}
